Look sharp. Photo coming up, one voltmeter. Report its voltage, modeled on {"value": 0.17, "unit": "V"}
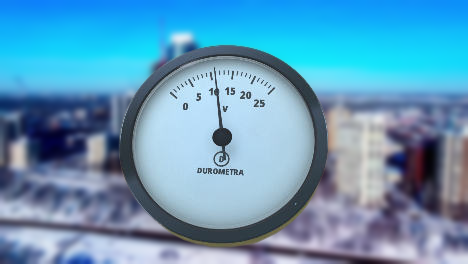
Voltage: {"value": 11, "unit": "V"}
